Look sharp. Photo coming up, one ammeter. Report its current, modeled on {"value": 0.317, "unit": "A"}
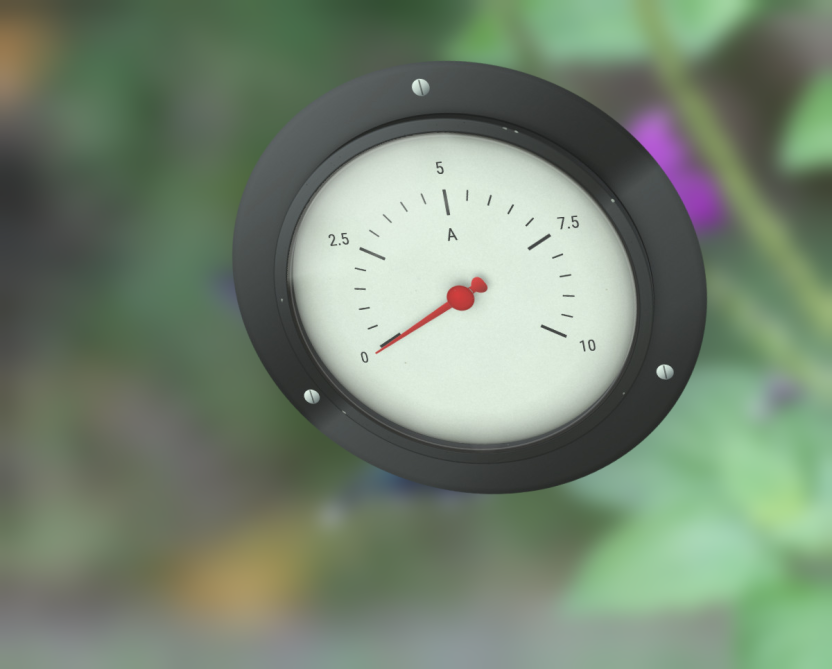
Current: {"value": 0, "unit": "A"}
